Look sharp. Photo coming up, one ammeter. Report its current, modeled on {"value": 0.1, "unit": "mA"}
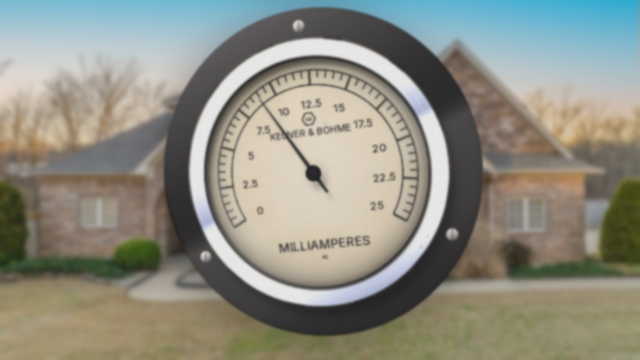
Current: {"value": 9, "unit": "mA"}
